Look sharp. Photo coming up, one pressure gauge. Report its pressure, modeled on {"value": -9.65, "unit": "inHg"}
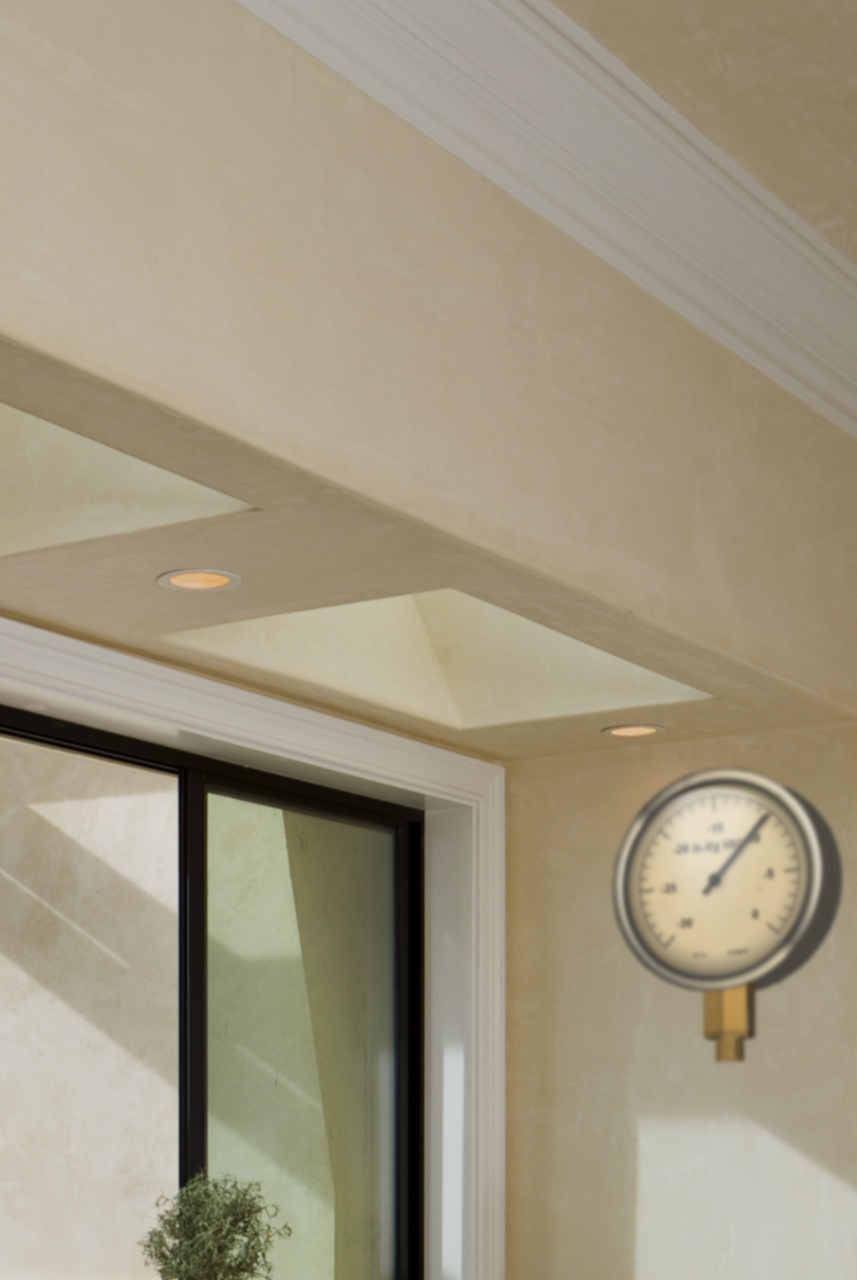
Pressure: {"value": -10, "unit": "inHg"}
